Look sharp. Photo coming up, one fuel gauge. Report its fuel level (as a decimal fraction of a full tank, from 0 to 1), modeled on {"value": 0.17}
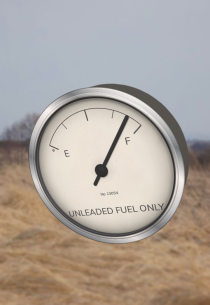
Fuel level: {"value": 0.875}
